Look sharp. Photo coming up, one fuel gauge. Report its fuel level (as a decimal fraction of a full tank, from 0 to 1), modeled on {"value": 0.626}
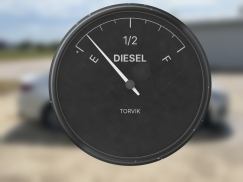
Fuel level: {"value": 0.125}
